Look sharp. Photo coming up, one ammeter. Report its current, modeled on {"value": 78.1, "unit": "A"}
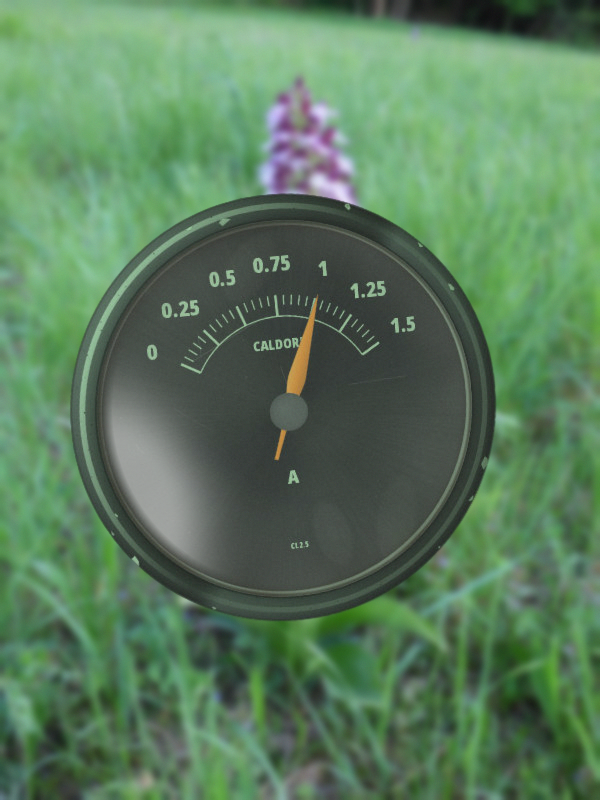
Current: {"value": 1, "unit": "A"}
